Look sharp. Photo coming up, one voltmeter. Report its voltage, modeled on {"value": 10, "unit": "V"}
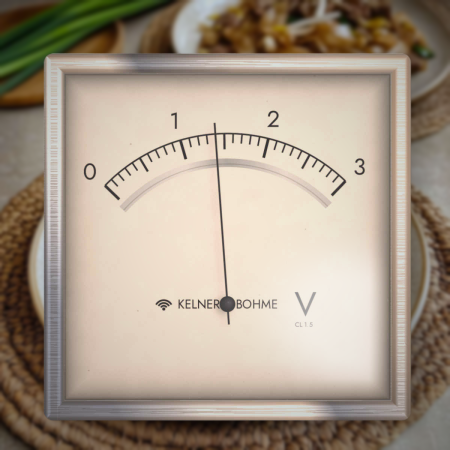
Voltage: {"value": 1.4, "unit": "V"}
